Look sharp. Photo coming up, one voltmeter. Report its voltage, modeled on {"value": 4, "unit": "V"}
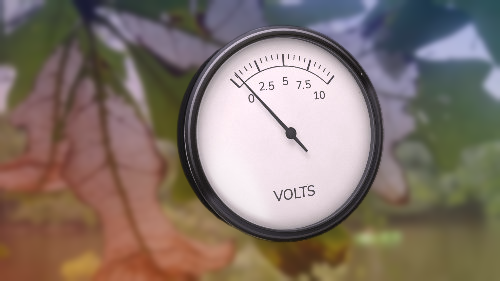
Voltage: {"value": 0.5, "unit": "V"}
